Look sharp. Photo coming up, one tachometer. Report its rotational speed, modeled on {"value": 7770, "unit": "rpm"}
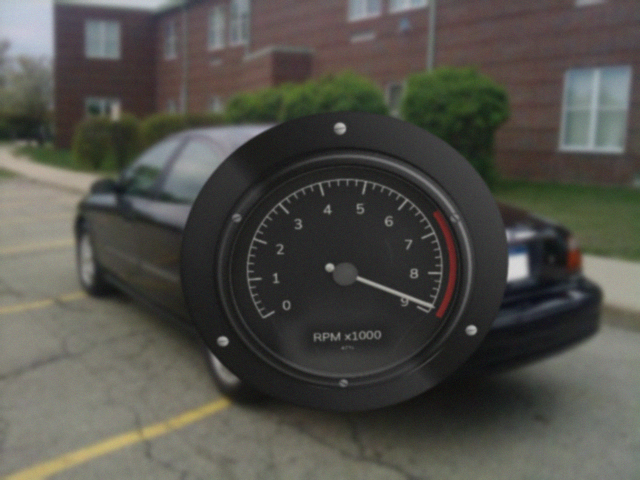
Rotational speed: {"value": 8800, "unit": "rpm"}
